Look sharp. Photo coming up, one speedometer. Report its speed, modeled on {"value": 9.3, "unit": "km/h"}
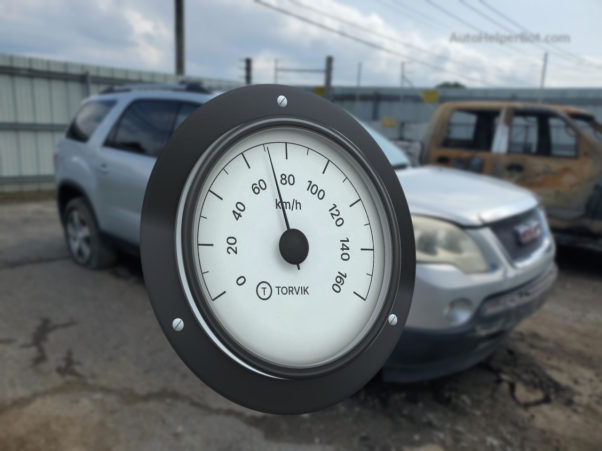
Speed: {"value": 70, "unit": "km/h"}
